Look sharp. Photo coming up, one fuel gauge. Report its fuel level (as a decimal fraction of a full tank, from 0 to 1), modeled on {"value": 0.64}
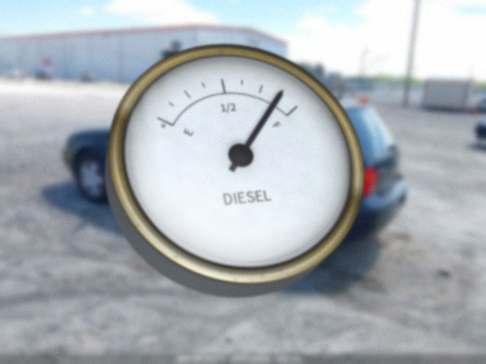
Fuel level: {"value": 0.875}
